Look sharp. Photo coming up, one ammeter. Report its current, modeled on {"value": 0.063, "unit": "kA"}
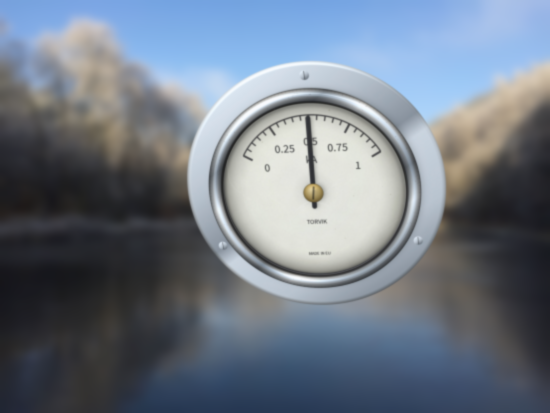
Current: {"value": 0.5, "unit": "kA"}
